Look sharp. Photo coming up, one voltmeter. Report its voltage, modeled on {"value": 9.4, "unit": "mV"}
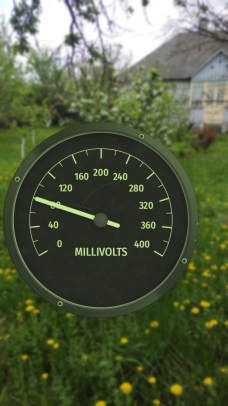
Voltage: {"value": 80, "unit": "mV"}
